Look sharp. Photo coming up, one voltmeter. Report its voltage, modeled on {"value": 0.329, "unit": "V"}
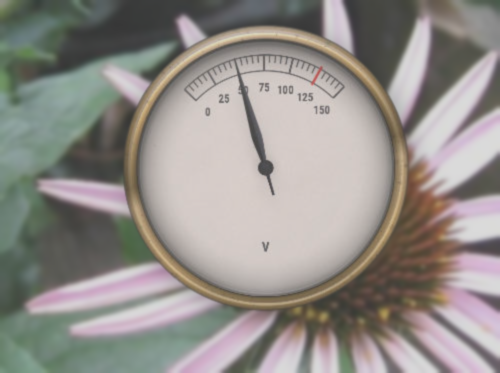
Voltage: {"value": 50, "unit": "V"}
